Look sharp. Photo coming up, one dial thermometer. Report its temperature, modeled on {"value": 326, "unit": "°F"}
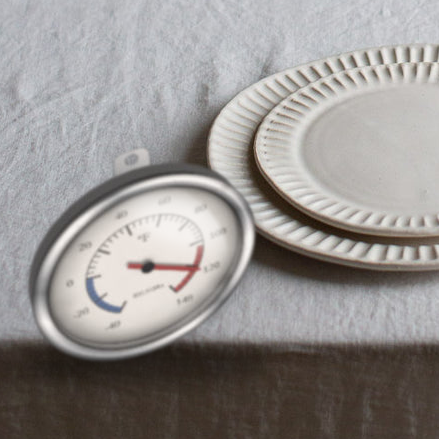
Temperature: {"value": 120, "unit": "°F"}
